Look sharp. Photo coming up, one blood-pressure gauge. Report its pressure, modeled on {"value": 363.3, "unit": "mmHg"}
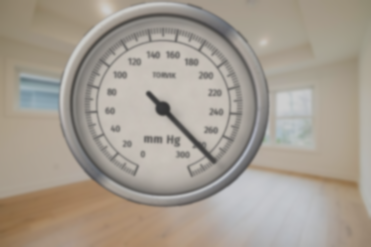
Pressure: {"value": 280, "unit": "mmHg"}
